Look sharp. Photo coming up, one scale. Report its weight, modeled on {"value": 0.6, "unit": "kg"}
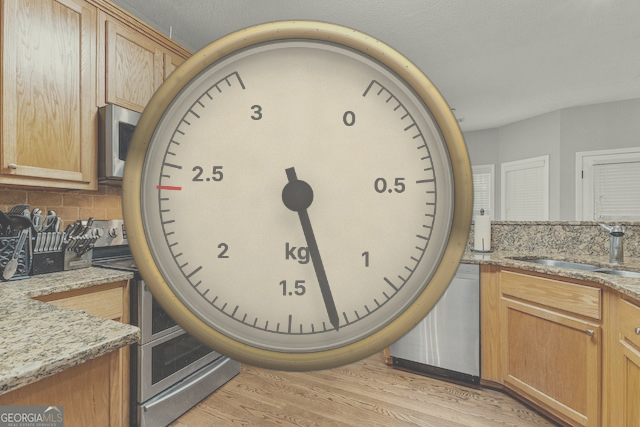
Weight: {"value": 1.3, "unit": "kg"}
